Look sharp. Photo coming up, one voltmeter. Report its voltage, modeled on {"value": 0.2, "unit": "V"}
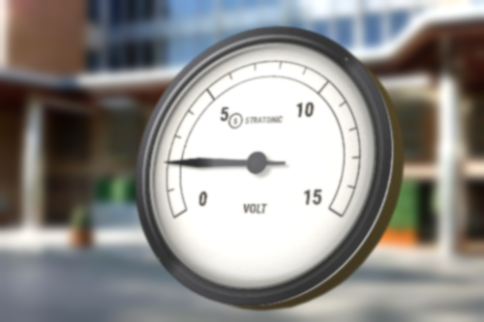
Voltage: {"value": 2, "unit": "V"}
